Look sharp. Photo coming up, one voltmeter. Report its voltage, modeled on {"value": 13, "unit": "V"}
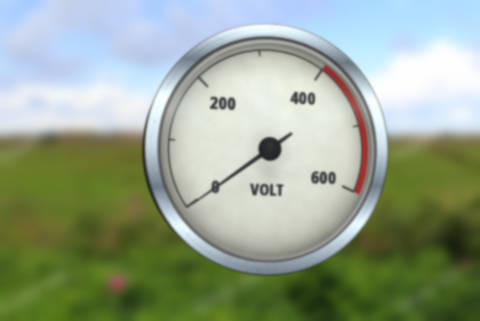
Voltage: {"value": 0, "unit": "V"}
